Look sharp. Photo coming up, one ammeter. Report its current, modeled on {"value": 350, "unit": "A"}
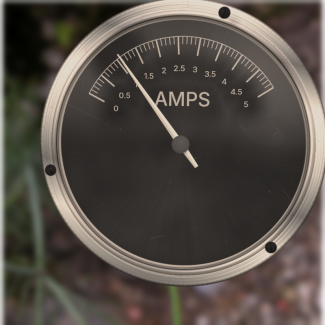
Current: {"value": 1.1, "unit": "A"}
